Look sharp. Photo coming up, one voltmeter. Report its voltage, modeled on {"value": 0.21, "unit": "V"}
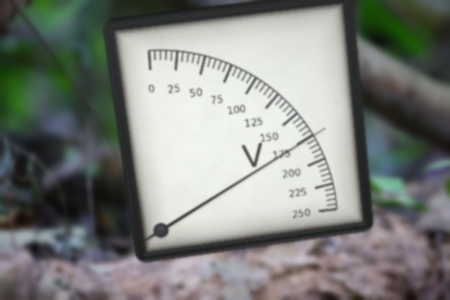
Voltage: {"value": 175, "unit": "V"}
